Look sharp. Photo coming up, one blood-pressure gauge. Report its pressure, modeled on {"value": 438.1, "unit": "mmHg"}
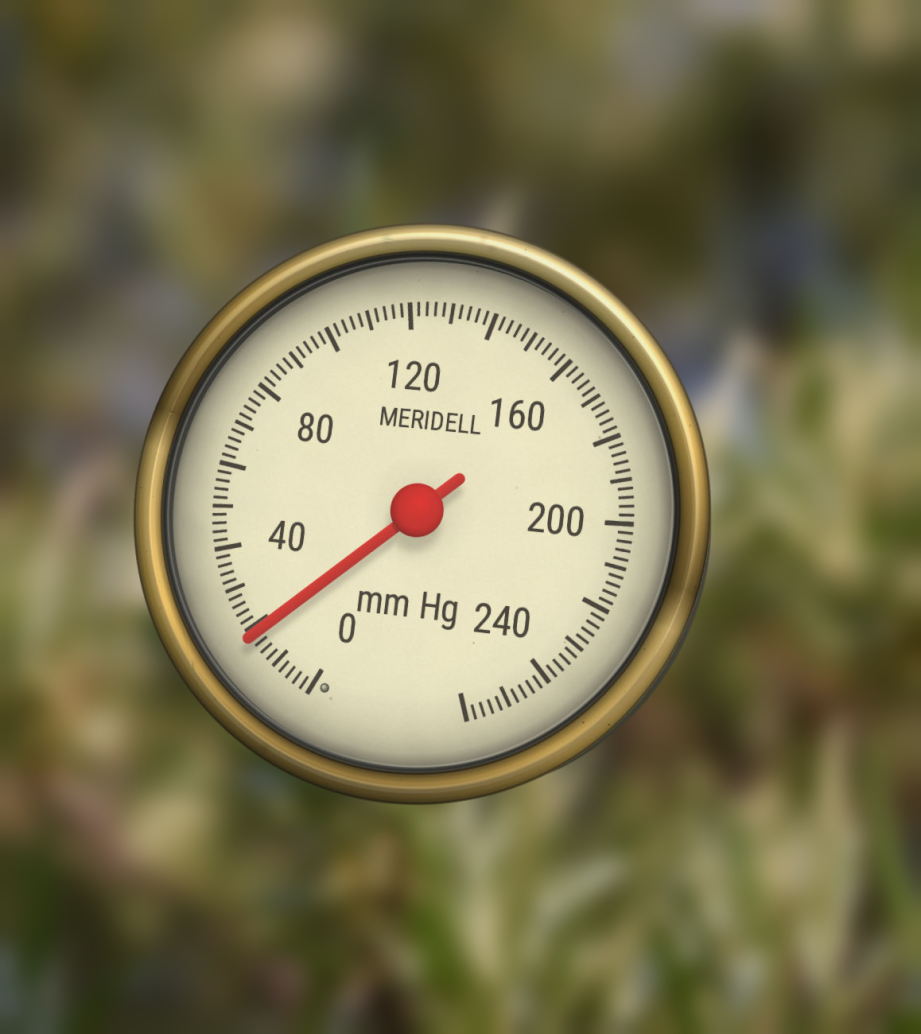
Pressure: {"value": 18, "unit": "mmHg"}
